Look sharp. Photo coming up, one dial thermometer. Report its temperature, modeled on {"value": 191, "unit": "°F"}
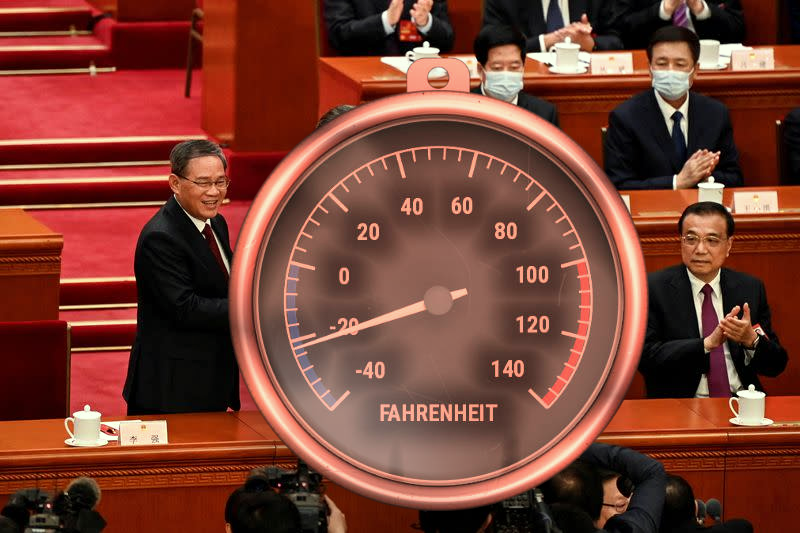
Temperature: {"value": -22, "unit": "°F"}
